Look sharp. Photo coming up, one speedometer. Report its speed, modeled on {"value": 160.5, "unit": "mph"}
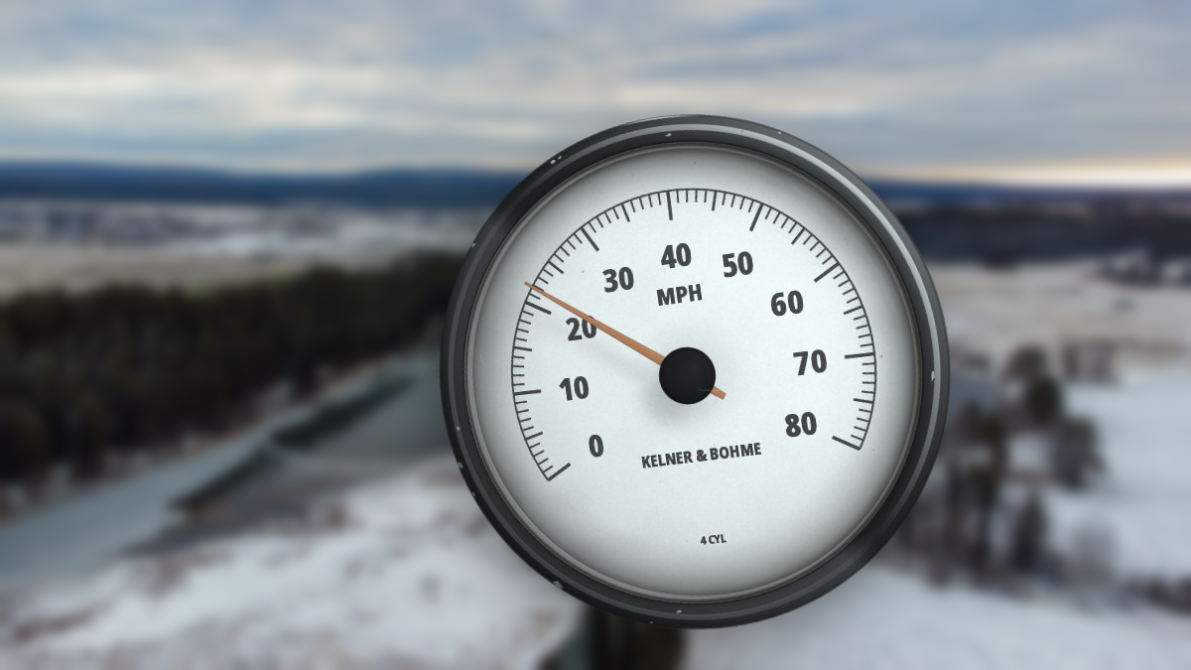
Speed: {"value": 22, "unit": "mph"}
